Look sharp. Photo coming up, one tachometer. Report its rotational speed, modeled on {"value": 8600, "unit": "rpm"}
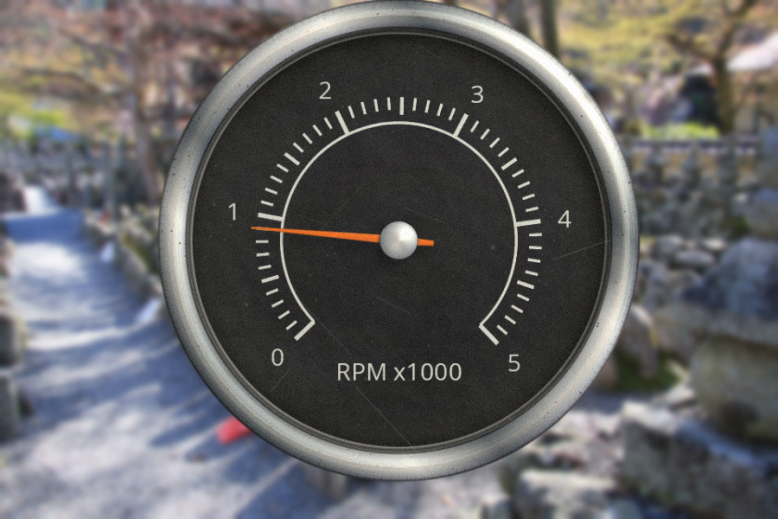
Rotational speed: {"value": 900, "unit": "rpm"}
